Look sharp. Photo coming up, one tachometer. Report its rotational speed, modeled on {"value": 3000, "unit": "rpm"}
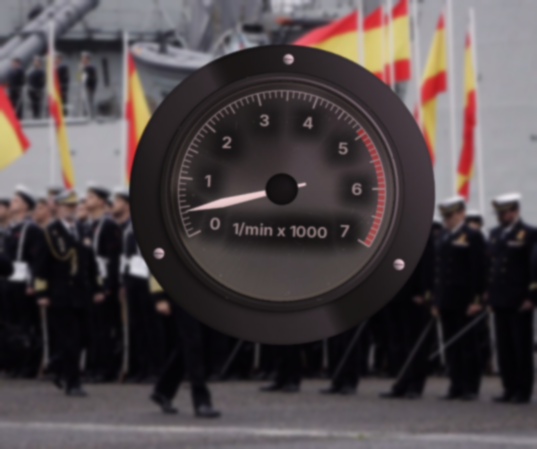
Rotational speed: {"value": 400, "unit": "rpm"}
